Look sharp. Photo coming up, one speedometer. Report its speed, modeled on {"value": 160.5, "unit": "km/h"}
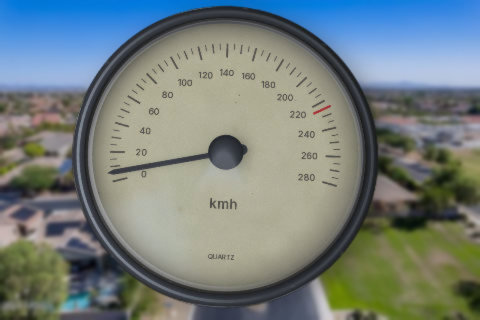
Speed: {"value": 5, "unit": "km/h"}
